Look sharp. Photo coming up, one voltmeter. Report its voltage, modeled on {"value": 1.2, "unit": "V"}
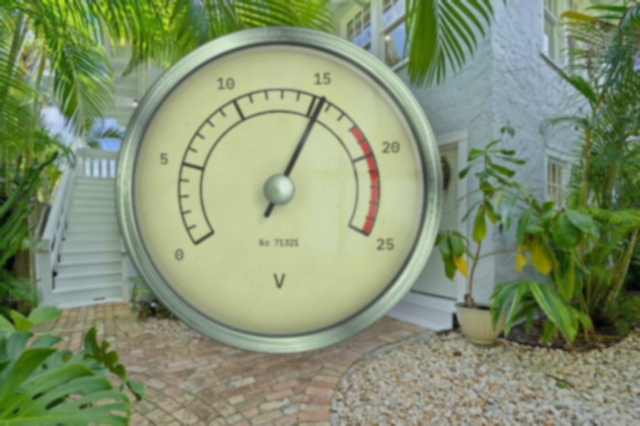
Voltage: {"value": 15.5, "unit": "V"}
